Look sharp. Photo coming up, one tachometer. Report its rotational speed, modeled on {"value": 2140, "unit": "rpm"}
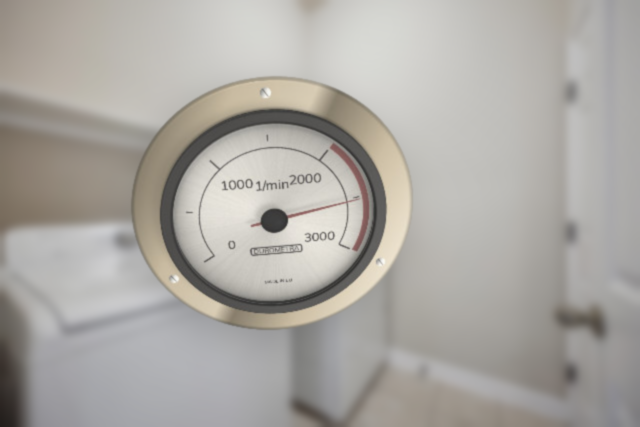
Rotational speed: {"value": 2500, "unit": "rpm"}
